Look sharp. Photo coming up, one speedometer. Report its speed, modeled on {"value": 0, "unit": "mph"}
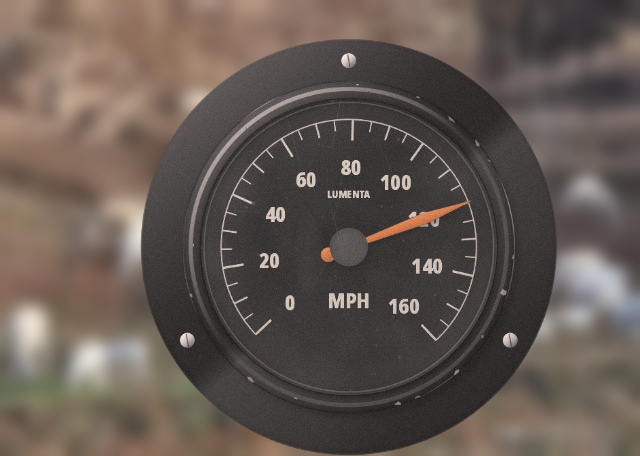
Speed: {"value": 120, "unit": "mph"}
